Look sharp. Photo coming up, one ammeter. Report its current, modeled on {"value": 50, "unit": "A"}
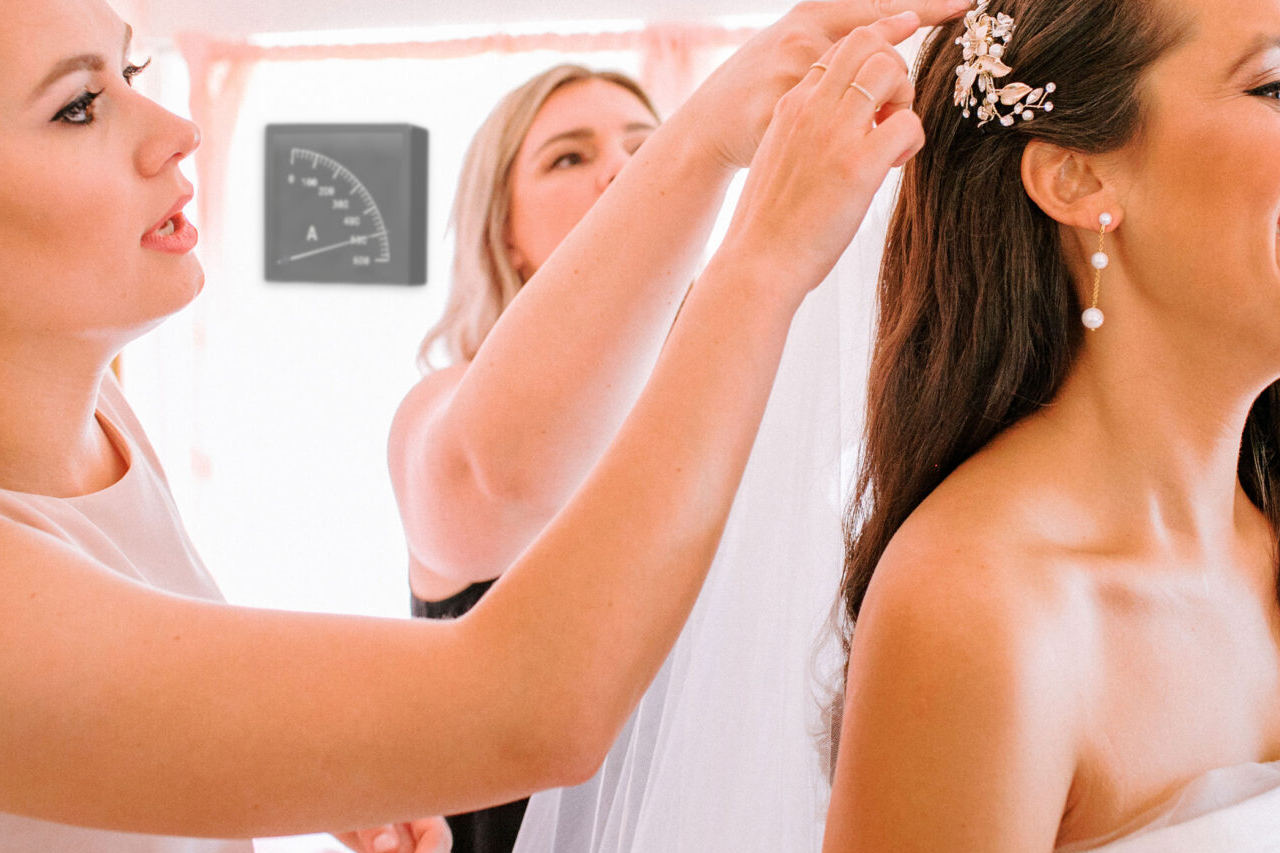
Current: {"value": 500, "unit": "A"}
